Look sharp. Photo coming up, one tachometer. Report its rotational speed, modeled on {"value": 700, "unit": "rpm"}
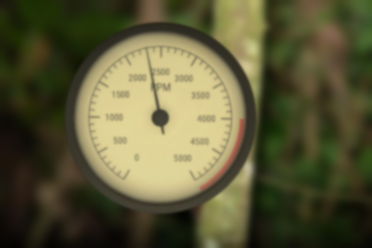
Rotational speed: {"value": 2300, "unit": "rpm"}
